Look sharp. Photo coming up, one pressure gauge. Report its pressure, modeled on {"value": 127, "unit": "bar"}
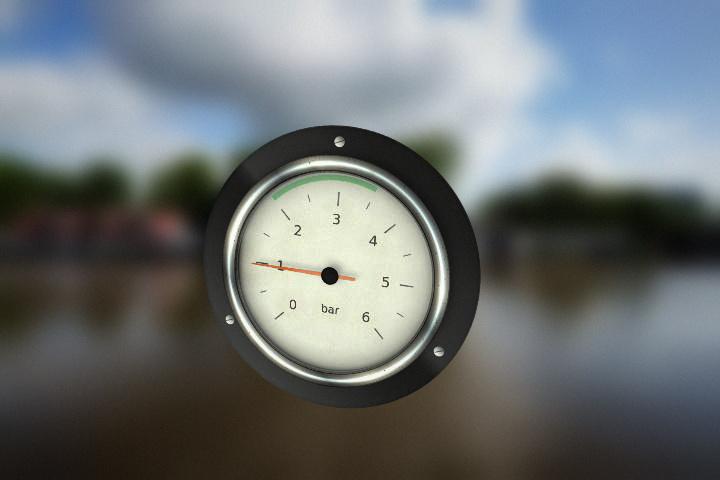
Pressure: {"value": 1, "unit": "bar"}
